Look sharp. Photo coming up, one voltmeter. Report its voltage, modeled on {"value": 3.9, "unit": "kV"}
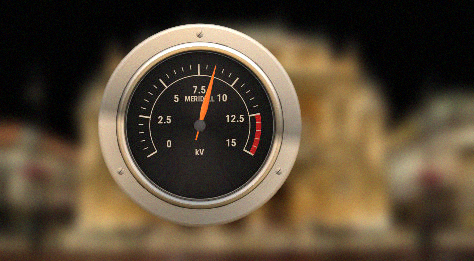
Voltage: {"value": 8.5, "unit": "kV"}
